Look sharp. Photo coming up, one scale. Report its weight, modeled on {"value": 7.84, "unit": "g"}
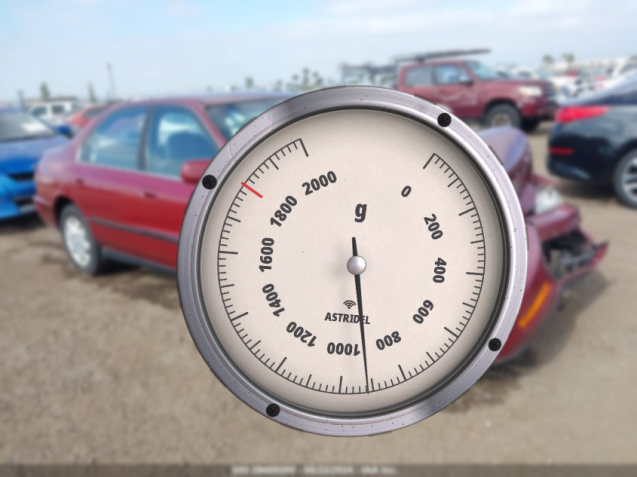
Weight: {"value": 920, "unit": "g"}
